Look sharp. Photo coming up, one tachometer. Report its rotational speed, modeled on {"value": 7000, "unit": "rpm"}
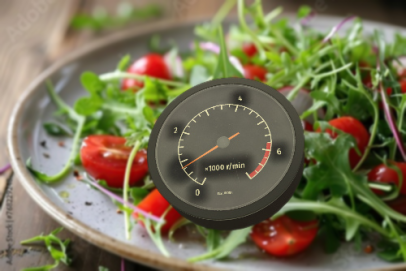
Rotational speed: {"value": 750, "unit": "rpm"}
